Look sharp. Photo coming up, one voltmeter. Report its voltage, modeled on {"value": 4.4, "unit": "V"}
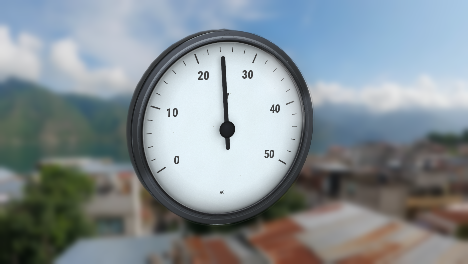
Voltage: {"value": 24, "unit": "V"}
